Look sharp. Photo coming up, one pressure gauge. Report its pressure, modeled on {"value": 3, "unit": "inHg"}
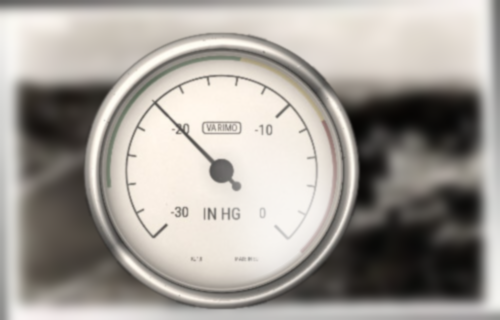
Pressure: {"value": -20, "unit": "inHg"}
